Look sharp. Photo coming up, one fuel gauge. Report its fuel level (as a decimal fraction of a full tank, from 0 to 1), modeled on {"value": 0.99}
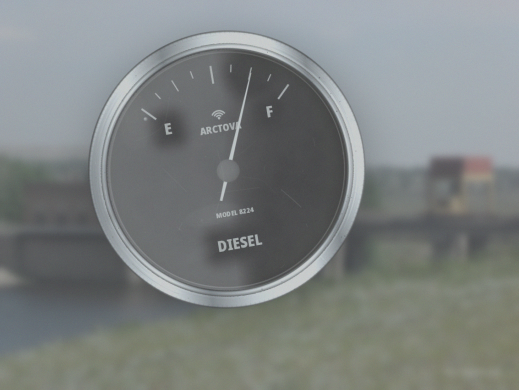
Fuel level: {"value": 0.75}
